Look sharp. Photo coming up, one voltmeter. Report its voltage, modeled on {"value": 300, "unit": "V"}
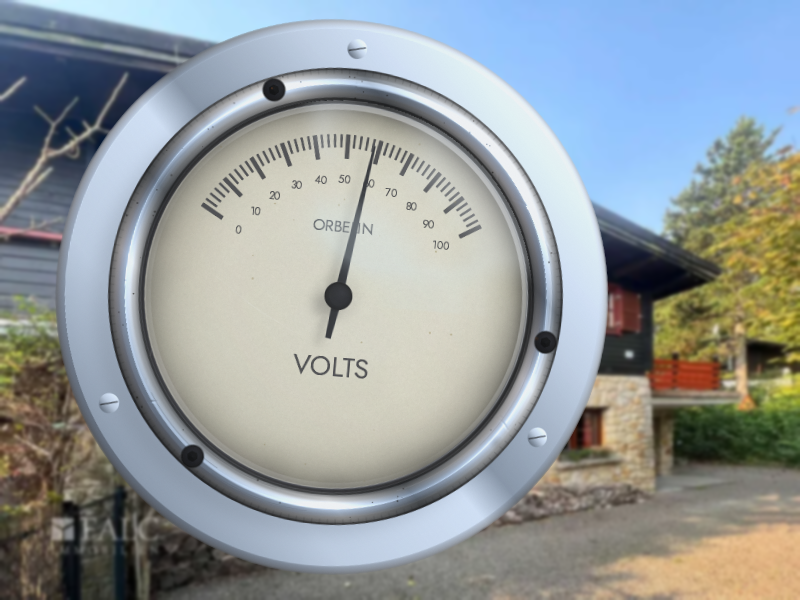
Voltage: {"value": 58, "unit": "V"}
